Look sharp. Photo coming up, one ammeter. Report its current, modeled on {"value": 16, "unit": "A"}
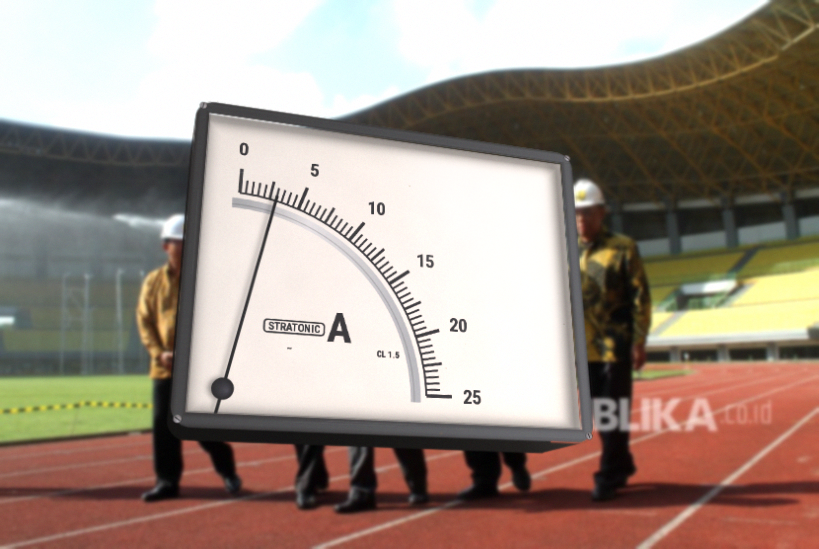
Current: {"value": 3, "unit": "A"}
